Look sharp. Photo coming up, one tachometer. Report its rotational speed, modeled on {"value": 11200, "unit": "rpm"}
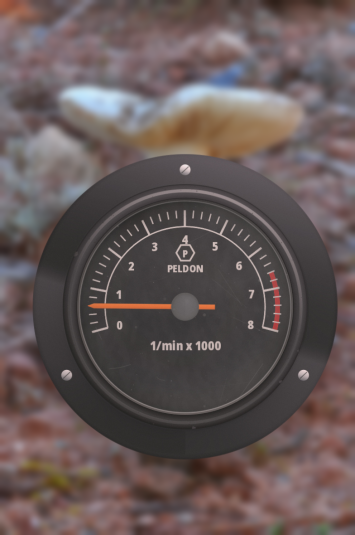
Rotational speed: {"value": 600, "unit": "rpm"}
